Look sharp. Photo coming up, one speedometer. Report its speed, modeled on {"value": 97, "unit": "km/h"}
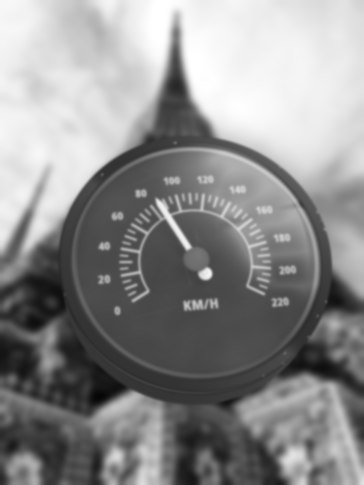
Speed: {"value": 85, "unit": "km/h"}
